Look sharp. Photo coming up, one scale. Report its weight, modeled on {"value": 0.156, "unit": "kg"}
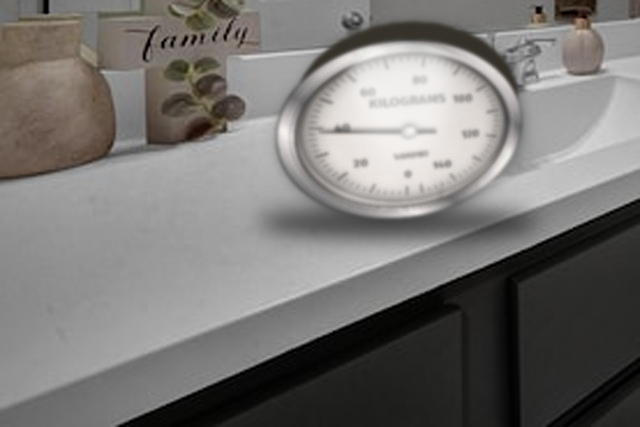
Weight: {"value": 40, "unit": "kg"}
